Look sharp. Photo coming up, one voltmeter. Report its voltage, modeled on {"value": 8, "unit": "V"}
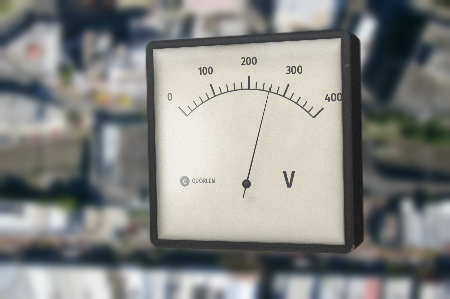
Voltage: {"value": 260, "unit": "V"}
